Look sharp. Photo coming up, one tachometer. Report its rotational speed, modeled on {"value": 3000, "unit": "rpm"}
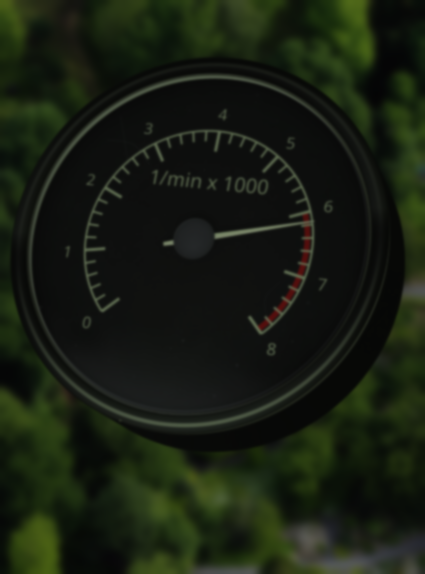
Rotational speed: {"value": 6200, "unit": "rpm"}
